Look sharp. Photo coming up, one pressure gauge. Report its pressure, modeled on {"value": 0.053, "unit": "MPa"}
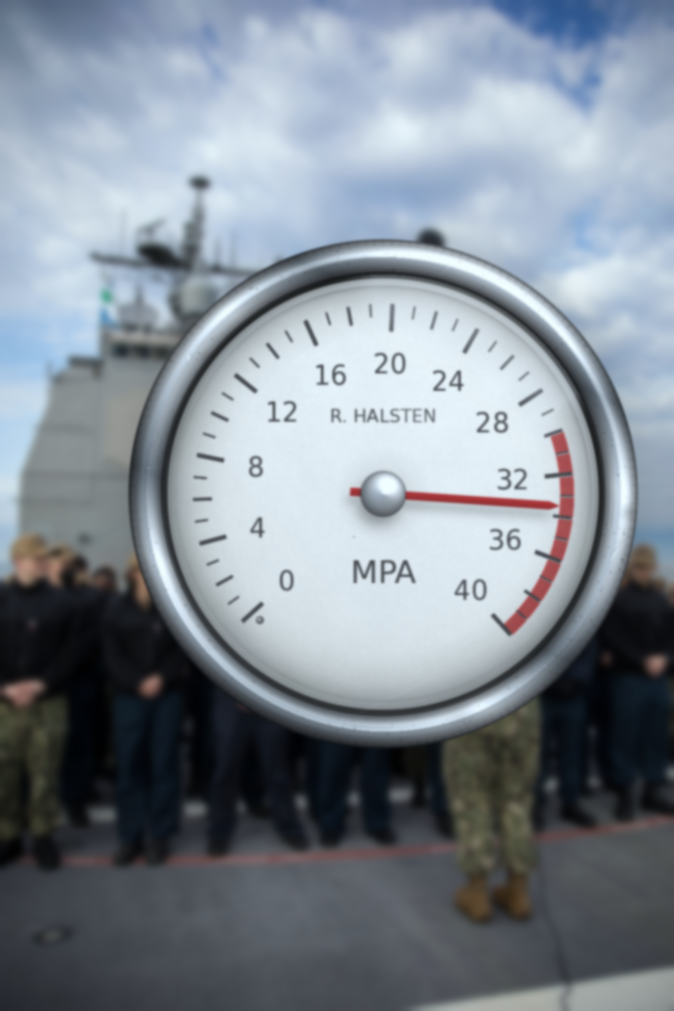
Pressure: {"value": 33.5, "unit": "MPa"}
